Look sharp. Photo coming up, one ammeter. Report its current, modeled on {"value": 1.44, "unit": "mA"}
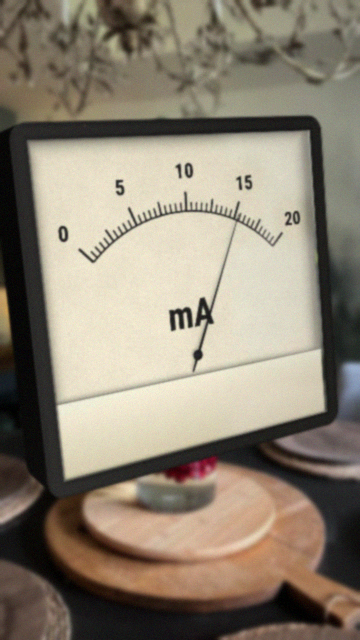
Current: {"value": 15, "unit": "mA"}
